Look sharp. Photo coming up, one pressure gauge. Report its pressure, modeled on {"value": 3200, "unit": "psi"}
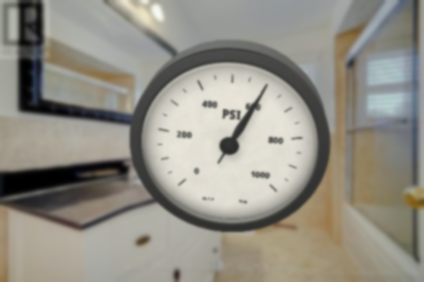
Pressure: {"value": 600, "unit": "psi"}
